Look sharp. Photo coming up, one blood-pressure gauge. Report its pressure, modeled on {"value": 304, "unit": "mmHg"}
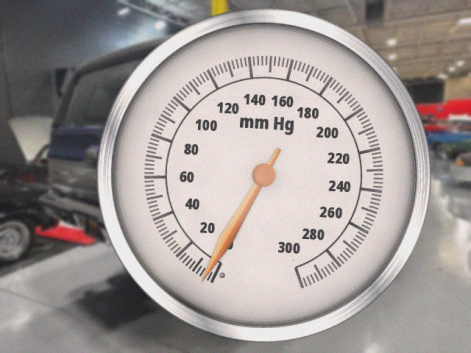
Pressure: {"value": 4, "unit": "mmHg"}
